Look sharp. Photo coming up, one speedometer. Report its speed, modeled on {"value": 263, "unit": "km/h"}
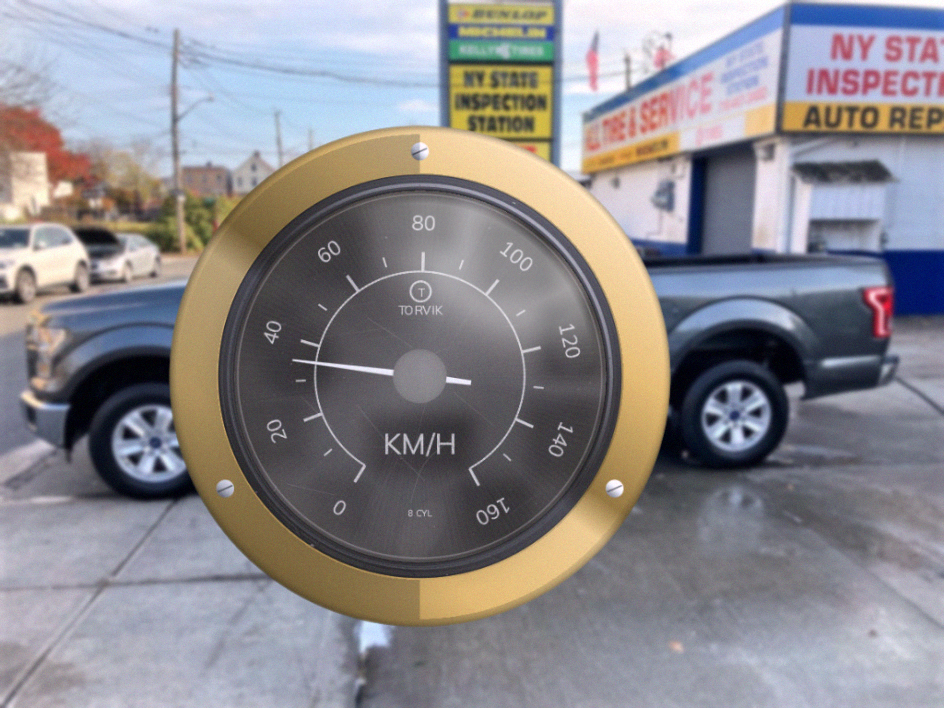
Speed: {"value": 35, "unit": "km/h"}
